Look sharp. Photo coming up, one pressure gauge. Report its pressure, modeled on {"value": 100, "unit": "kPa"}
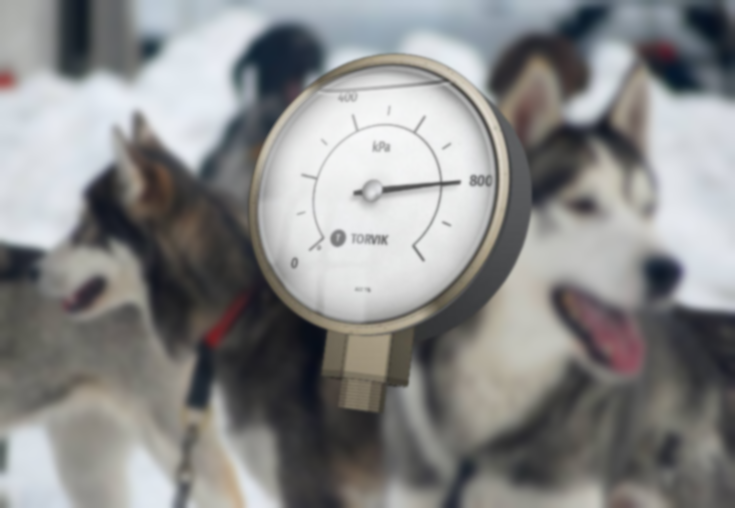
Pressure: {"value": 800, "unit": "kPa"}
